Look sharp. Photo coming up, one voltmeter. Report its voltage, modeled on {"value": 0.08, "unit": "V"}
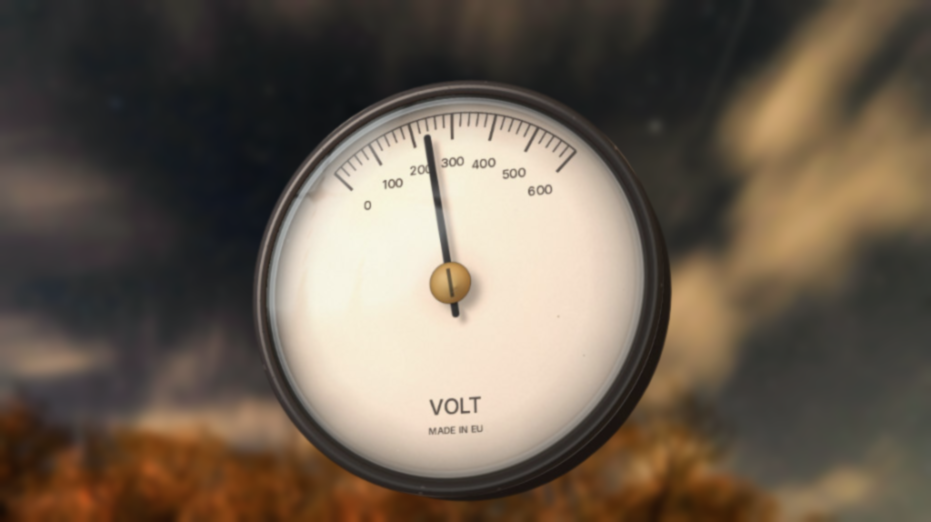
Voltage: {"value": 240, "unit": "V"}
